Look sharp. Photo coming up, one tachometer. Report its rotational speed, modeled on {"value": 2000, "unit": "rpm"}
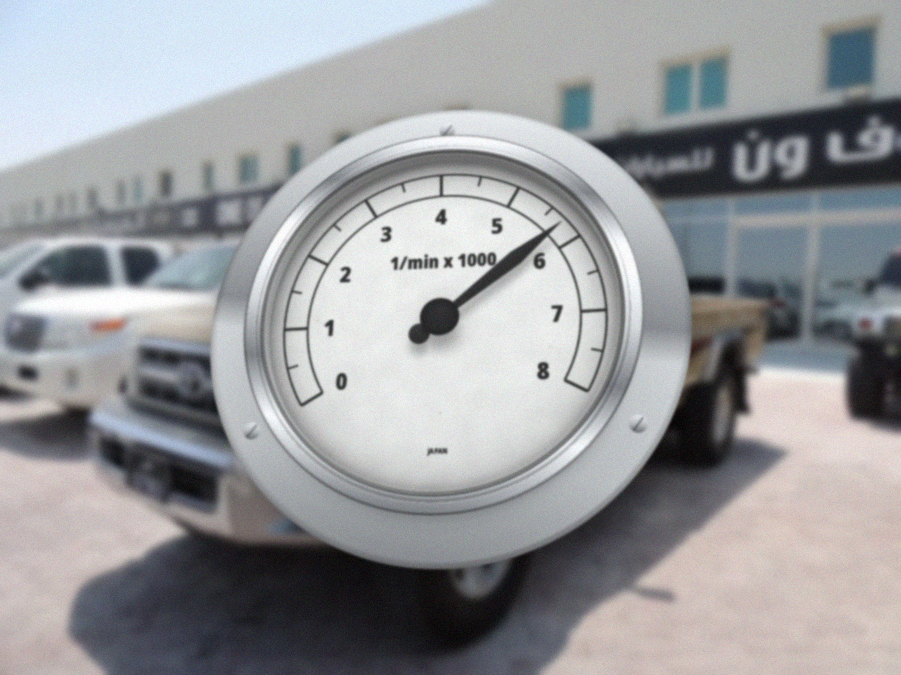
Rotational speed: {"value": 5750, "unit": "rpm"}
